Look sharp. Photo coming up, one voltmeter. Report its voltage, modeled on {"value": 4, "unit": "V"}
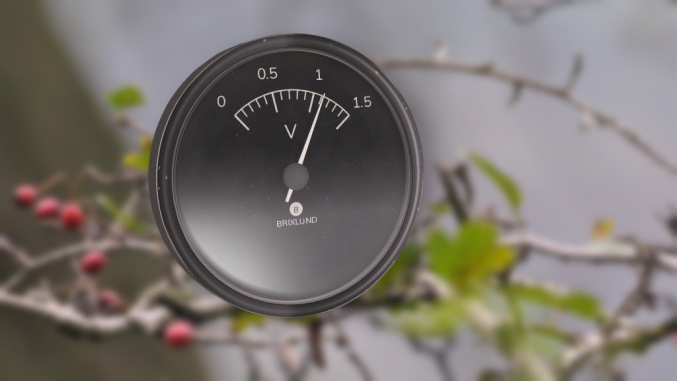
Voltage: {"value": 1.1, "unit": "V"}
